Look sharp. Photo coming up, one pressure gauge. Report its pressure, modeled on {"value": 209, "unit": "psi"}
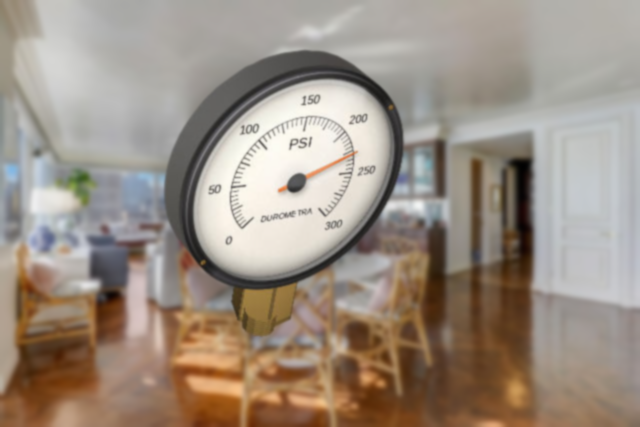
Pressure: {"value": 225, "unit": "psi"}
